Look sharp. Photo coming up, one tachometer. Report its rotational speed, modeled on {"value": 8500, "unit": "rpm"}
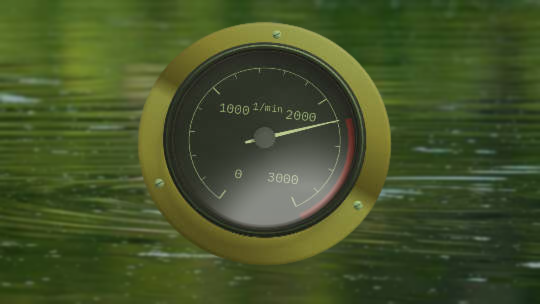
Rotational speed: {"value": 2200, "unit": "rpm"}
